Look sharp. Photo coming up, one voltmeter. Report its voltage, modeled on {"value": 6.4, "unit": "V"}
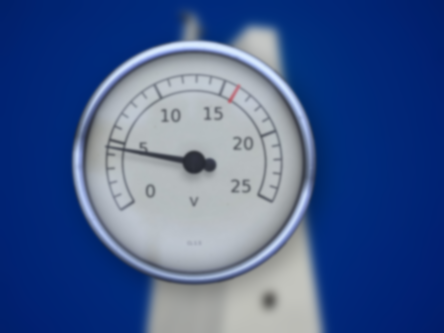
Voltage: {"value": 4.5, "unit": "V"}
